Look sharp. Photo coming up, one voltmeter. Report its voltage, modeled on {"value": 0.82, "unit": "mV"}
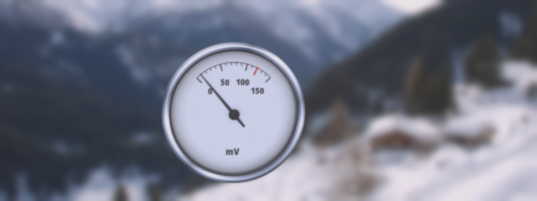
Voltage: {"value": 10, "unit": "mV"}
